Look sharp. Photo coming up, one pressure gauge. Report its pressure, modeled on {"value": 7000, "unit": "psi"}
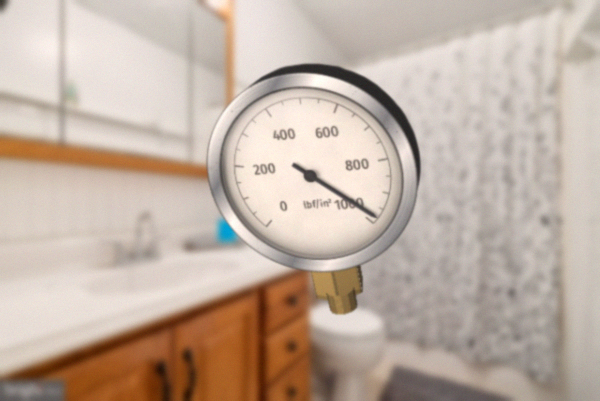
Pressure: {"value": 975, "unit": "psi"}
